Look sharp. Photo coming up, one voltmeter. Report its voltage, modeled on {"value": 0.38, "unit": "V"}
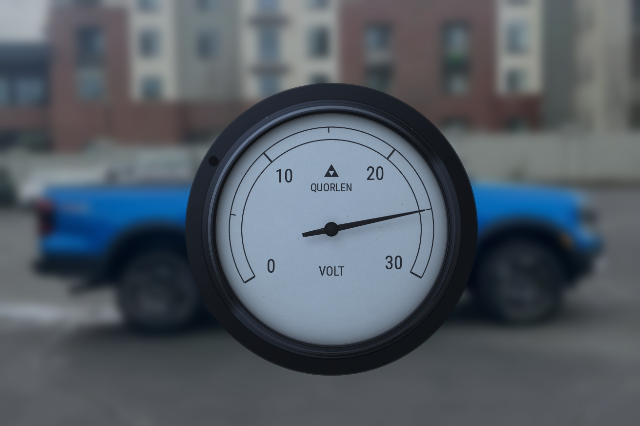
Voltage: {"value": 25, "unit": "V"}
